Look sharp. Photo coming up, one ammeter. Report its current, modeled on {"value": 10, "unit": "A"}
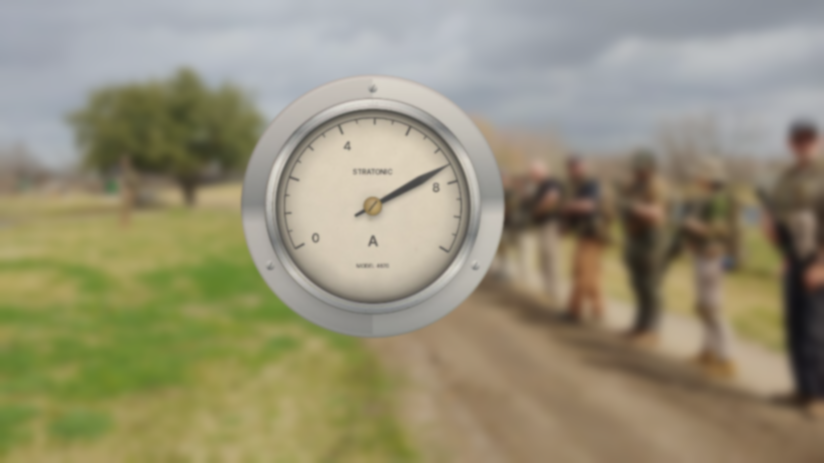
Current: {"value": 7.5, "unit": "A"}
